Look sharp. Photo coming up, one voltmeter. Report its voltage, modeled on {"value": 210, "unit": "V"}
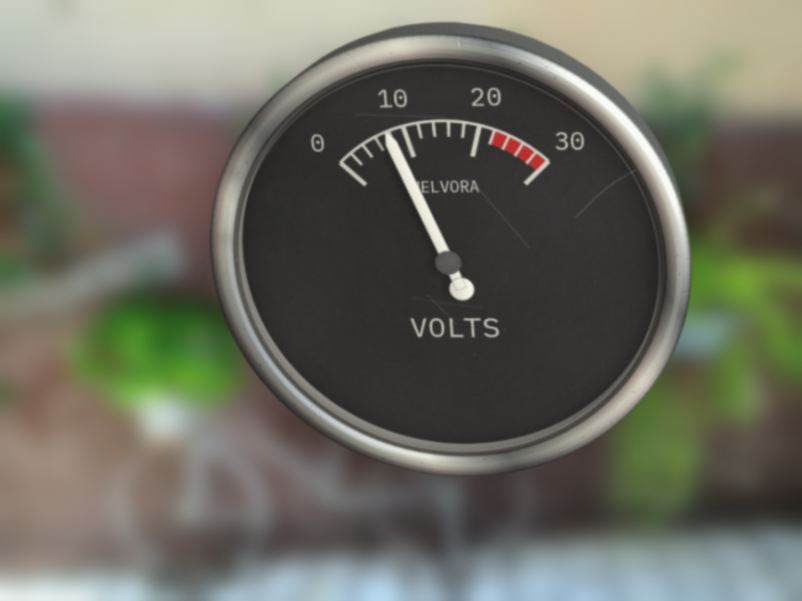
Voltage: {"value": 8, "unit": "V"}
